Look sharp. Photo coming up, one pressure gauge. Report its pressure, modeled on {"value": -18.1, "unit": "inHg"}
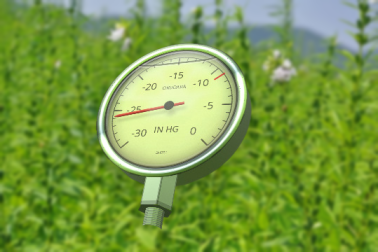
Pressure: {"value": -26, "unit": "inHg"}
